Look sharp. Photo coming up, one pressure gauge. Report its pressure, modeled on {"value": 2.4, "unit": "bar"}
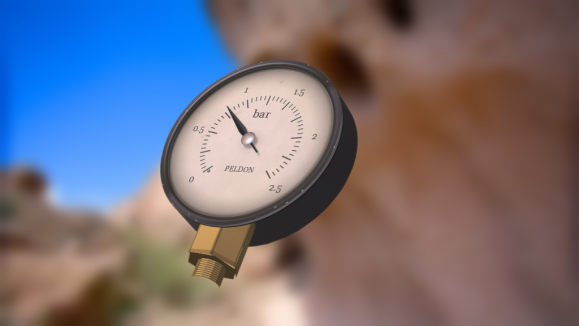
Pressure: {"value": 0.8, "unit": "bar"}
